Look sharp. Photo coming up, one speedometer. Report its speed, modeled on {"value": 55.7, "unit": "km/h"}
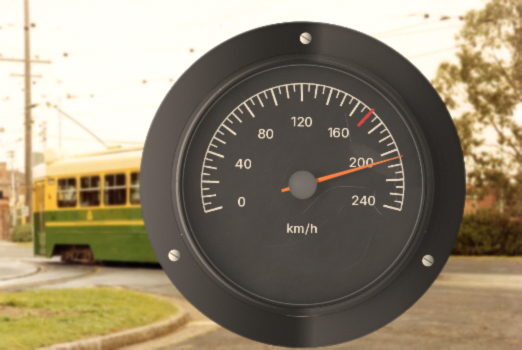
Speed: {"value": 205, "unit": "km/h"}
